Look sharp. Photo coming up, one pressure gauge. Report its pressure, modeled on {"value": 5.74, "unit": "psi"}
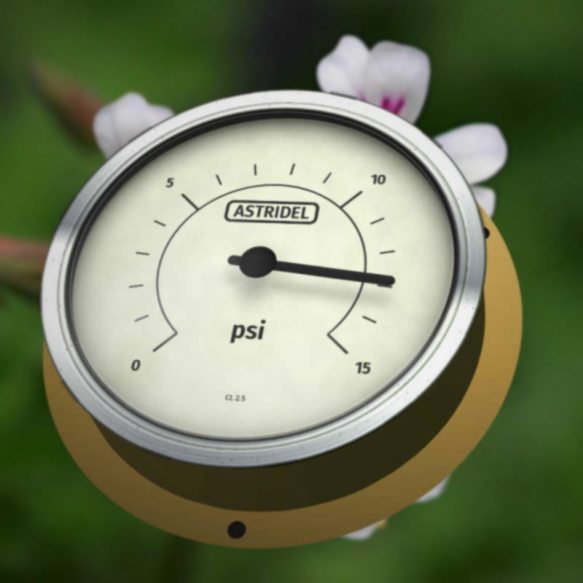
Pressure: {"value": 13, "unit": "psi"}
